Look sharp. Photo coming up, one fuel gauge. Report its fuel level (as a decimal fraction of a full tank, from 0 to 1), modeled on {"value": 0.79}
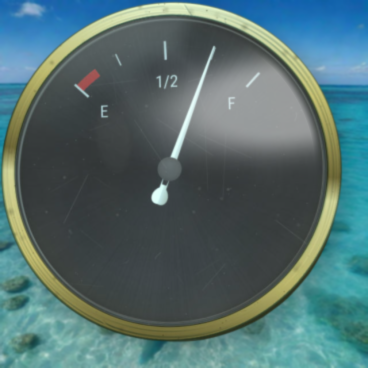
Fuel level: {"value": 0.75}
